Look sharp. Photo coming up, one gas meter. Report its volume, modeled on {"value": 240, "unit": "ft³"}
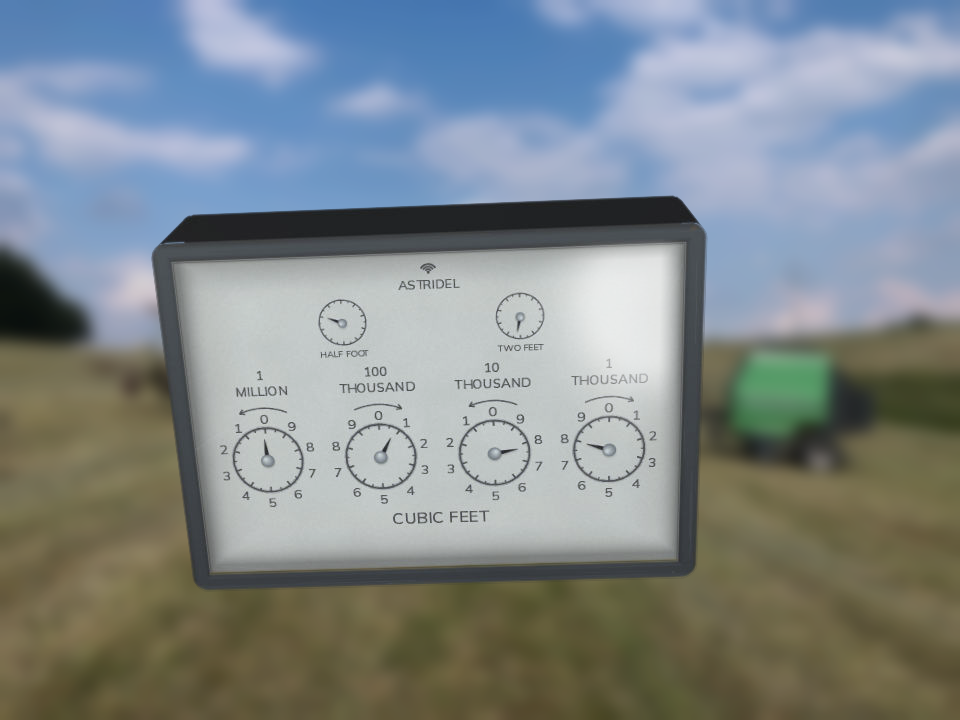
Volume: {"value": 7800, "unit": "ft³"}
